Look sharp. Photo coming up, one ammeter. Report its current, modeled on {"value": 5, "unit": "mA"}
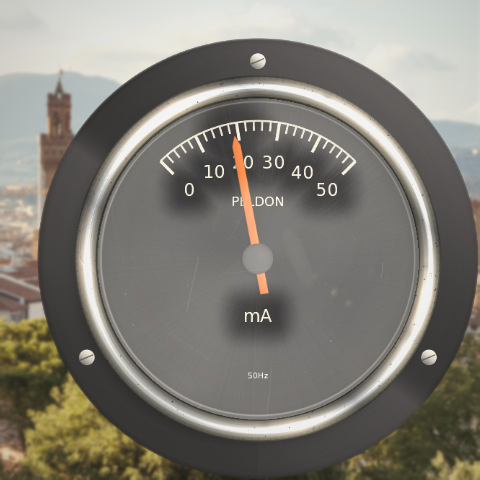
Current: {"value": 19, "unit": "mA"}
